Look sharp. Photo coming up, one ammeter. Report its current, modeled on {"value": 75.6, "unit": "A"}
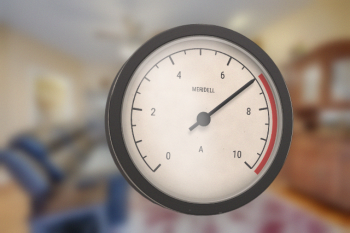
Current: {"value": 7, "unit": "A"}
